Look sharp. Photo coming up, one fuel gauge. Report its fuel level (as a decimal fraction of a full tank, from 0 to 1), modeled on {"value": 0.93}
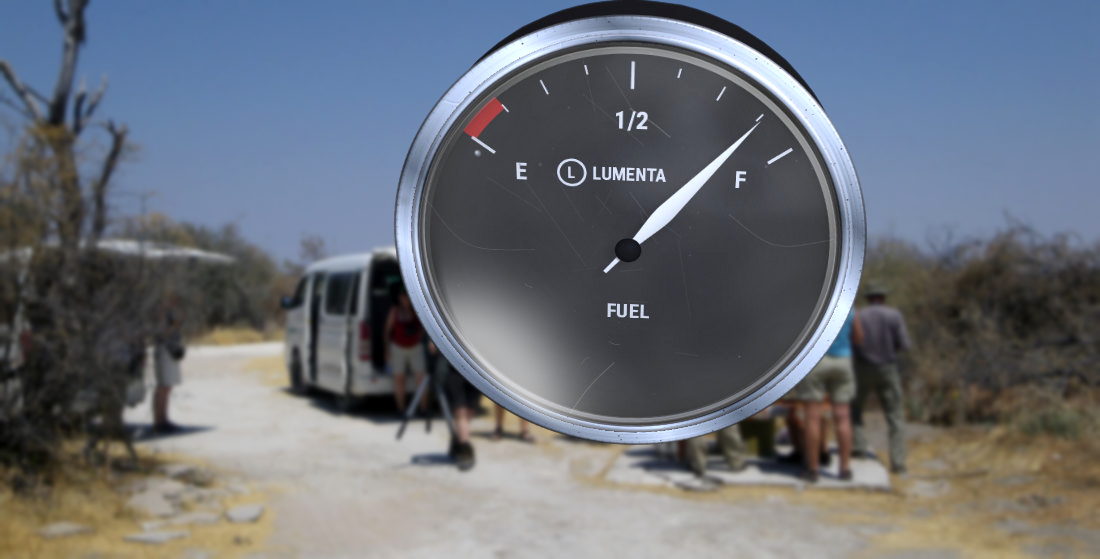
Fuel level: {"value": 0.875}
